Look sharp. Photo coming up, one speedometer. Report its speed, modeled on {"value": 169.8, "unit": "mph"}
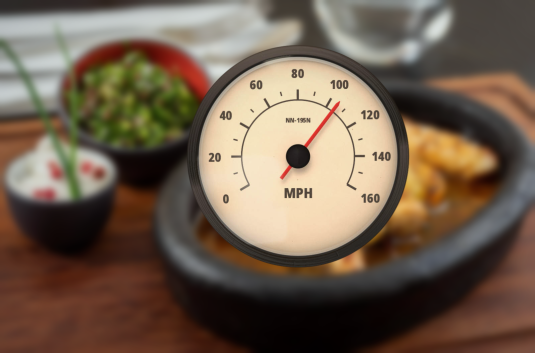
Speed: {"value": 105, "unit": "mph"}
